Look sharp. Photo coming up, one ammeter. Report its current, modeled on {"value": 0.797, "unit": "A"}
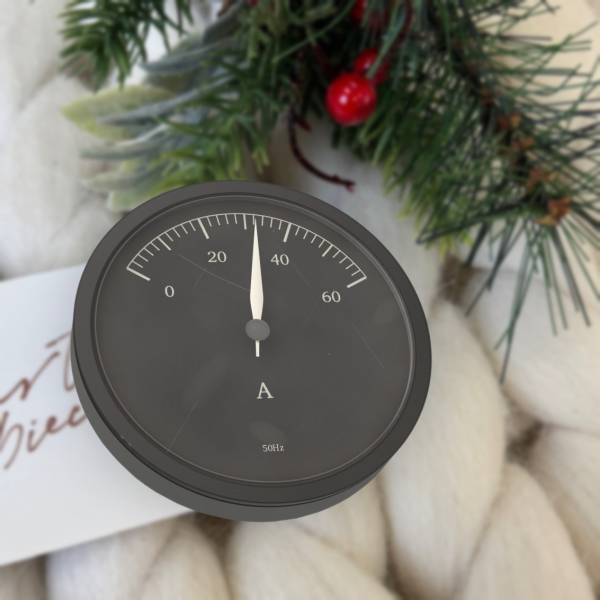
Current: {"value": 32, "unit": "A"}
